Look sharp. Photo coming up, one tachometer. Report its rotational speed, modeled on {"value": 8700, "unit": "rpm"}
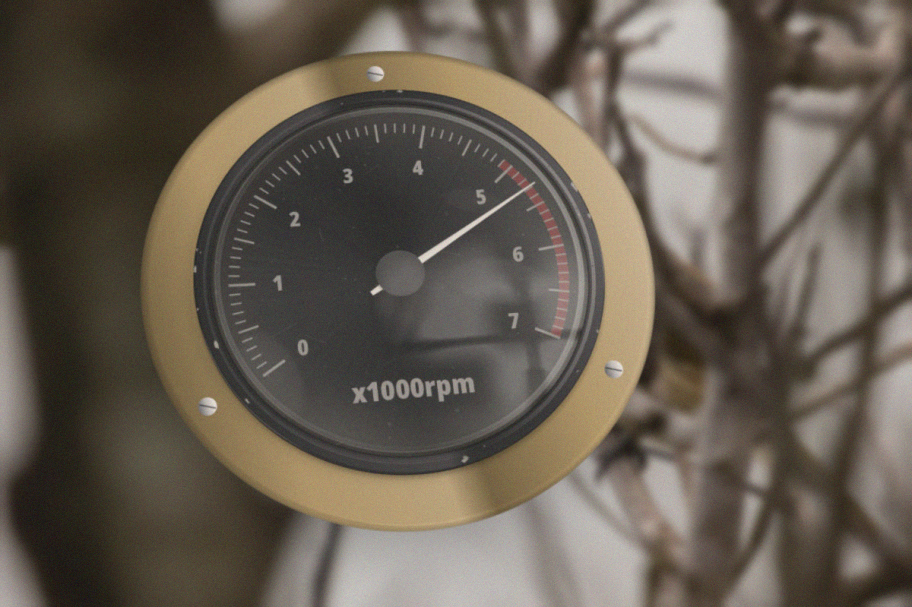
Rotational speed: {"value": 5300, "unit": "rpm"}
